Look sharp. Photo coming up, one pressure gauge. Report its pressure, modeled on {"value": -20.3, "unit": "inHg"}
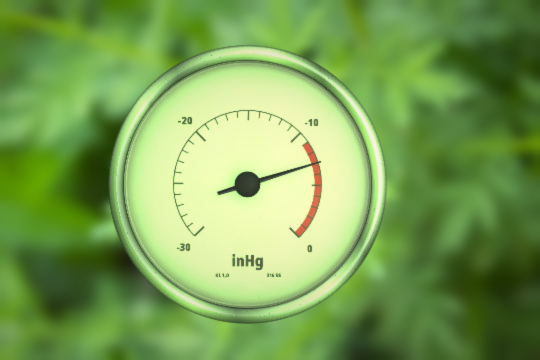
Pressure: {"value": -7, "unit": "inHg"}
